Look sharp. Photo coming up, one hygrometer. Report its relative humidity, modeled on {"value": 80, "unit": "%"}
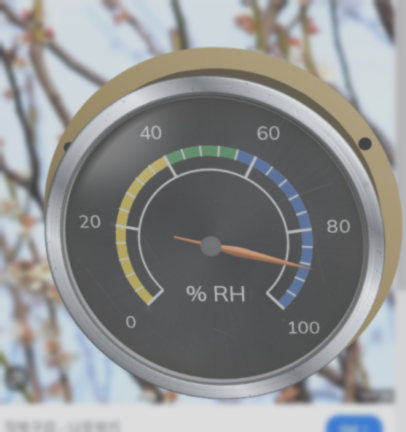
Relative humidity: {"value": 88, "unit": "%"}
